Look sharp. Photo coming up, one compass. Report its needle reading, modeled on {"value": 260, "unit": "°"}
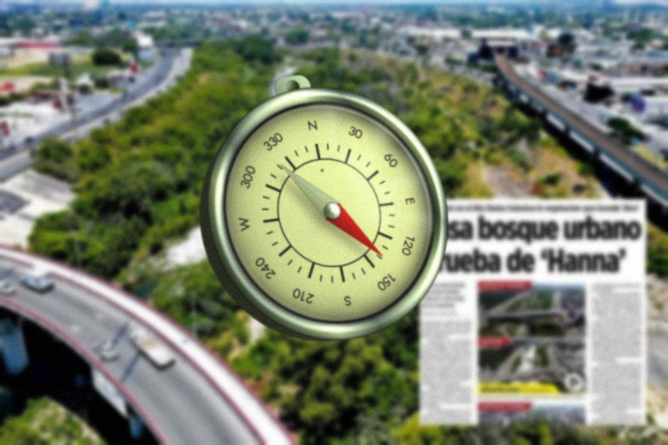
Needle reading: {"value": 140, "unit": "°"}
